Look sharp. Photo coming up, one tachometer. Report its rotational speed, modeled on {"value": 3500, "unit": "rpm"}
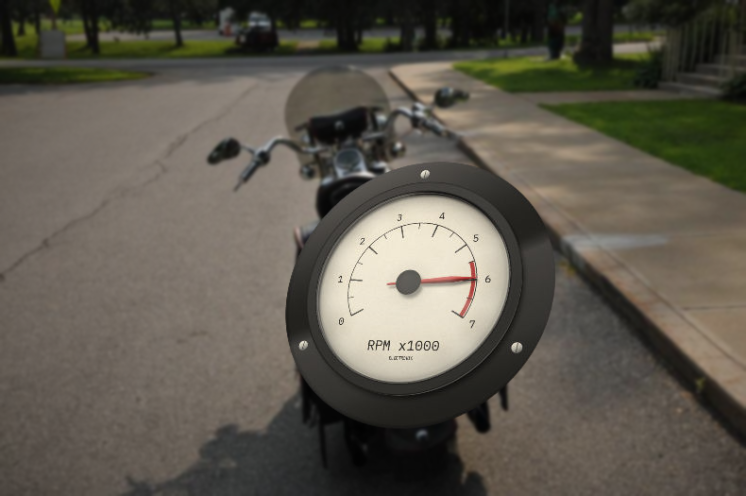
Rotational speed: {"value": 6000, "unit": "rpm"}
